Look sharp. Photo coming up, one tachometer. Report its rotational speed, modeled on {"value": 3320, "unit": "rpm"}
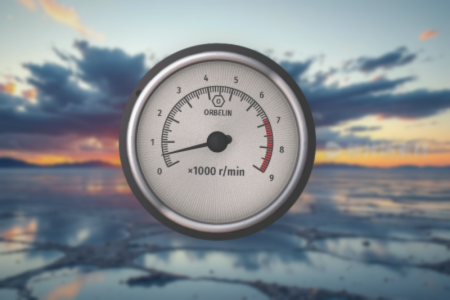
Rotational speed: {"value": 500, "unit": "rpm"}
